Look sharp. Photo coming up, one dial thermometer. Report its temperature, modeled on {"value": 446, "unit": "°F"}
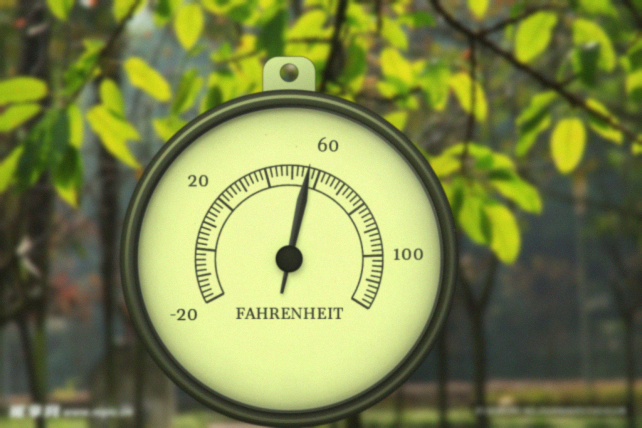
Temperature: {"value": 56, "unit": "°F"}
